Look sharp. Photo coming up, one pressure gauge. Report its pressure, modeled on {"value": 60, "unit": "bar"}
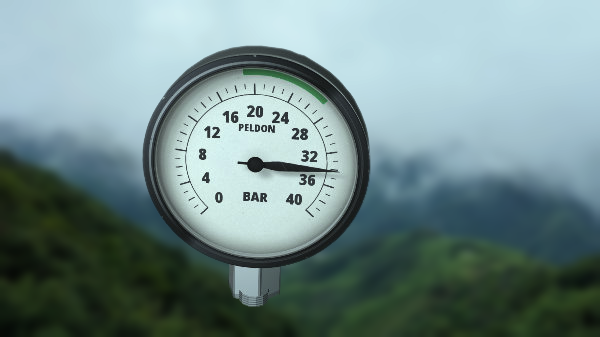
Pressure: {"value": 34, "unit": "bar"}
